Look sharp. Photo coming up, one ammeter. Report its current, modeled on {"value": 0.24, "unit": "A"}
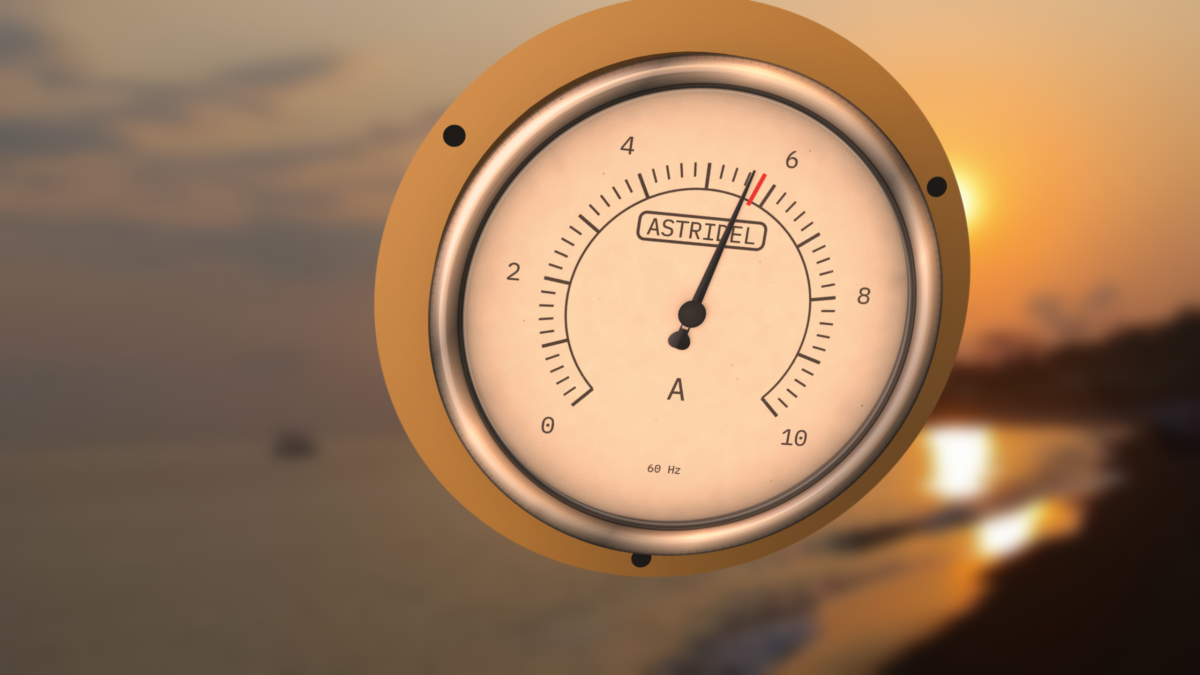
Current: {"value": 5.6, "unit": "A"}
